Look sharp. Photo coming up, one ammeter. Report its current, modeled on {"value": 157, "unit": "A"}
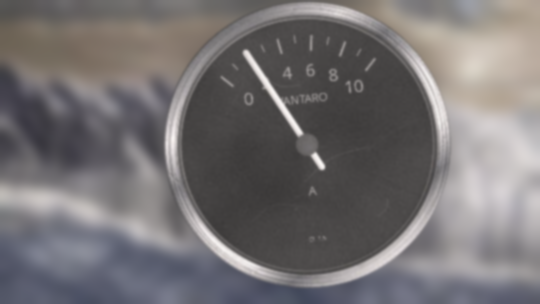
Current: {"value": 2, "unit": "A"}
